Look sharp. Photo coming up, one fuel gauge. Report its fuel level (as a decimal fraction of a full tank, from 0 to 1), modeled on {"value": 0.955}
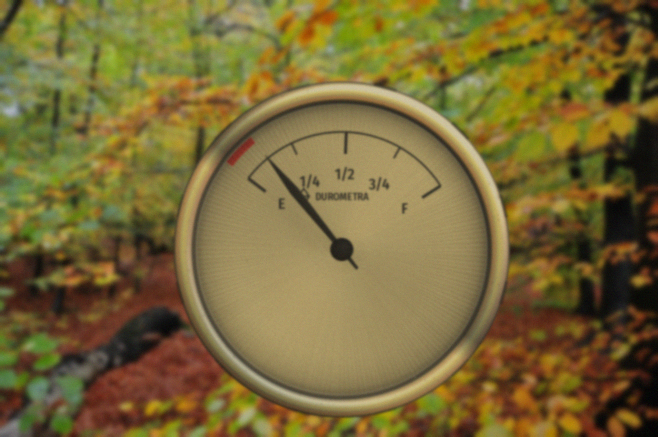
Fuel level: {"value": 0.125}
